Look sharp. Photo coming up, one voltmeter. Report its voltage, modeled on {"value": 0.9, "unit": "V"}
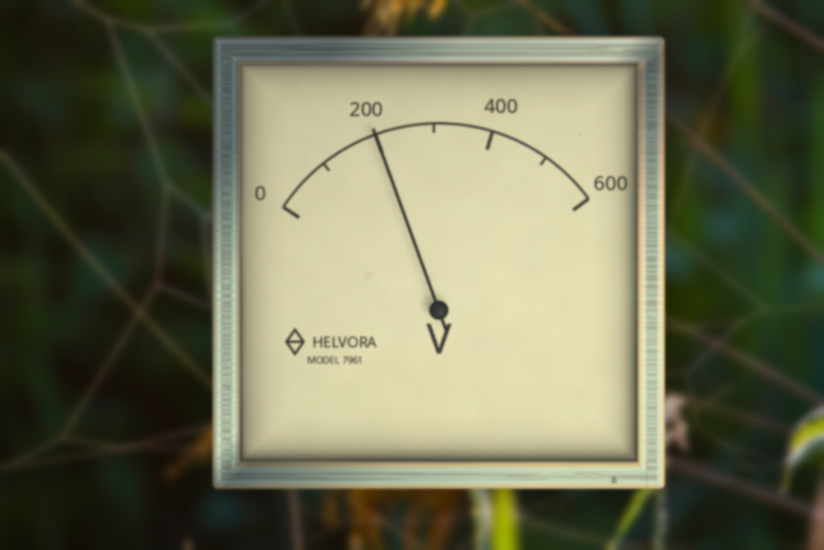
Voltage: {"value": 200, "unit": "V"}
